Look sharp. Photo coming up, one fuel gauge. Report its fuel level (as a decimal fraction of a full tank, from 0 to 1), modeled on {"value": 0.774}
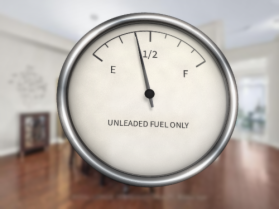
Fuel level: {"value": 0.375}
